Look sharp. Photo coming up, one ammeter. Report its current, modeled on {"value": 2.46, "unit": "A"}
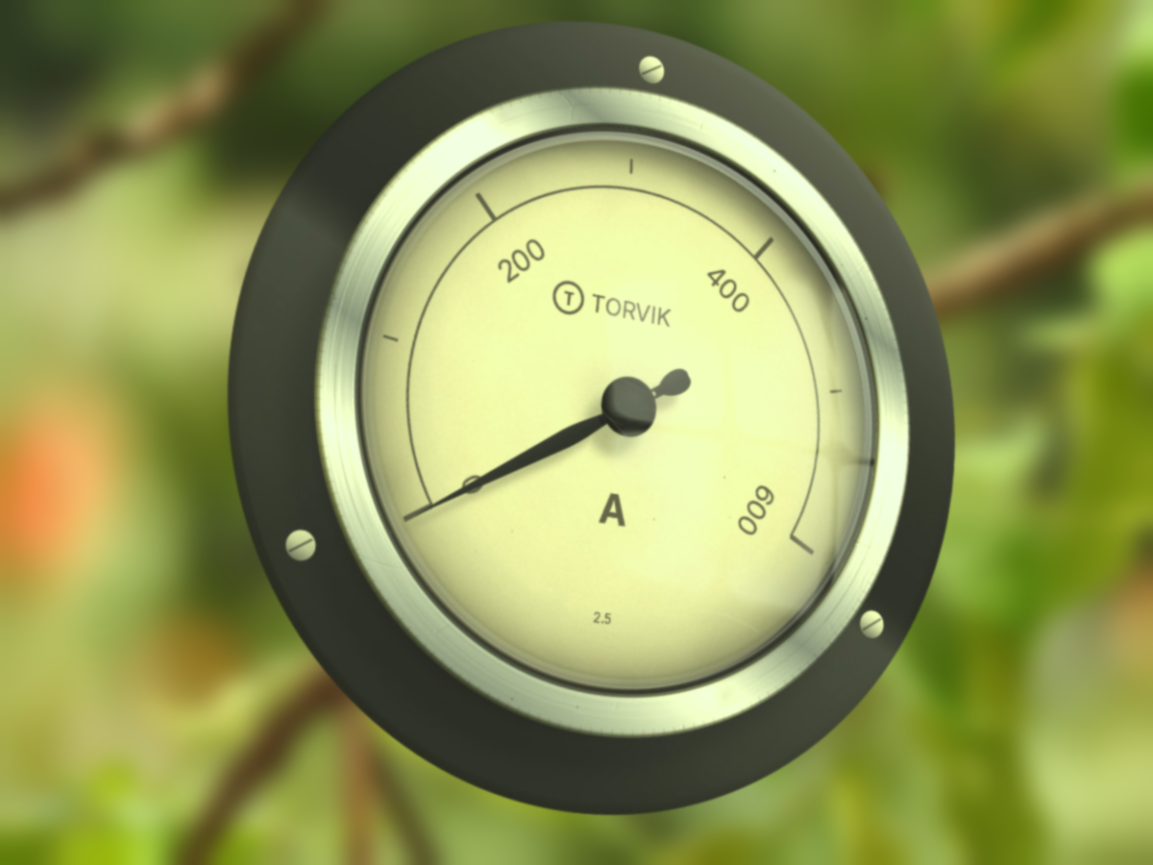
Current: {"value": 0, "unit": "A"}
